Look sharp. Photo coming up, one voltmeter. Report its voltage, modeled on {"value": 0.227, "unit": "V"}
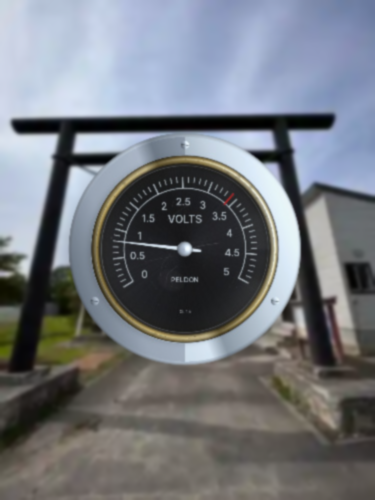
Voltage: {"value": 0.8, "unit": "V"}
